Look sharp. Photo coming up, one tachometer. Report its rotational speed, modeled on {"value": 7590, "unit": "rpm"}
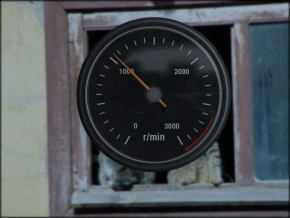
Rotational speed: {"value": 1050, "unit": "rpm"}
